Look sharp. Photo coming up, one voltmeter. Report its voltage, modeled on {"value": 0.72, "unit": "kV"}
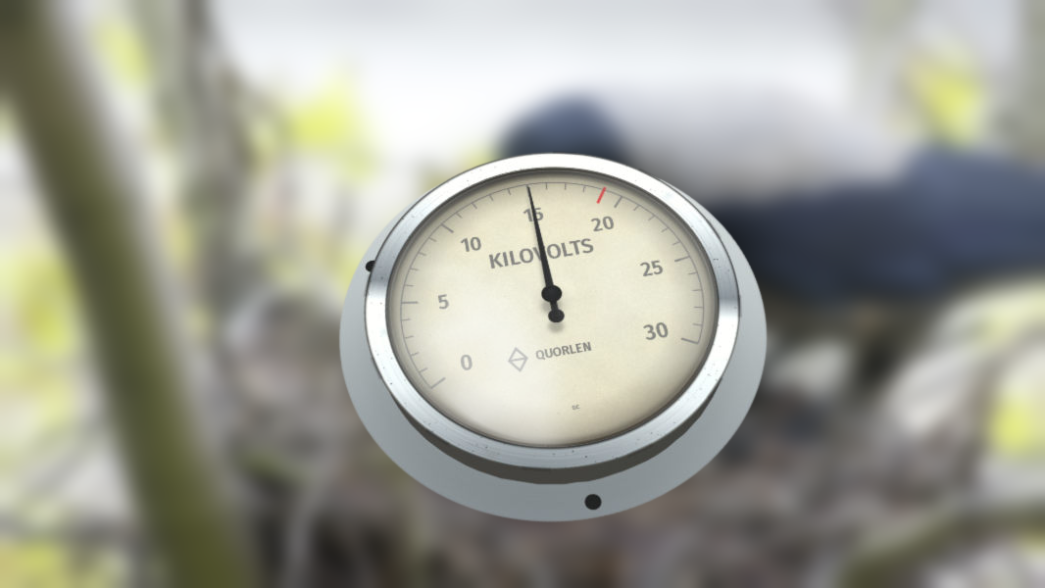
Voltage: {"value": 15, "unit": "kV"}
